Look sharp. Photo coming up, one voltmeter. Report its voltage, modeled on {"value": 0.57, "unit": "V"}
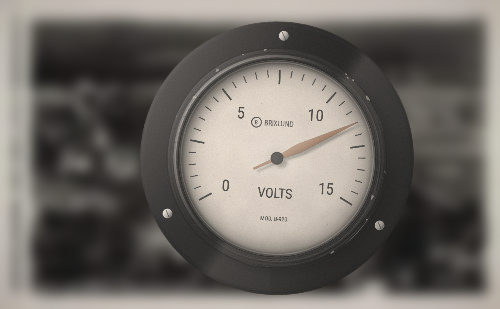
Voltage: {"value": 11.5, "unit": "V"}
